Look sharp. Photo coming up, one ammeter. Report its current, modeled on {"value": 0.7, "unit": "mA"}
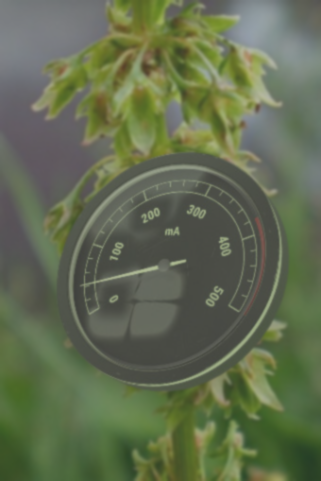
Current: {"value": 40, "unit": "mA"}
